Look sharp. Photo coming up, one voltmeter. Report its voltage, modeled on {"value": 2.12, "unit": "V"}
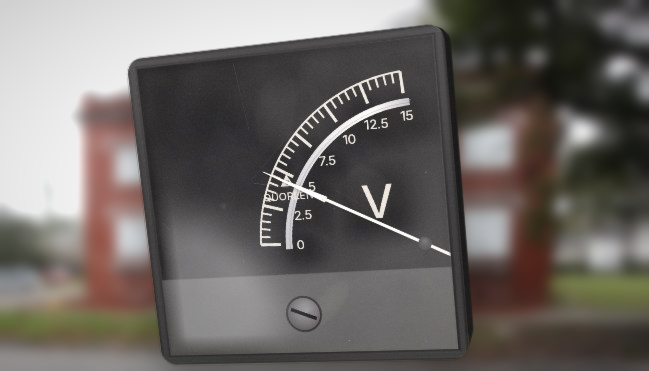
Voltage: {"value": 4.5, "unit": "V"}
